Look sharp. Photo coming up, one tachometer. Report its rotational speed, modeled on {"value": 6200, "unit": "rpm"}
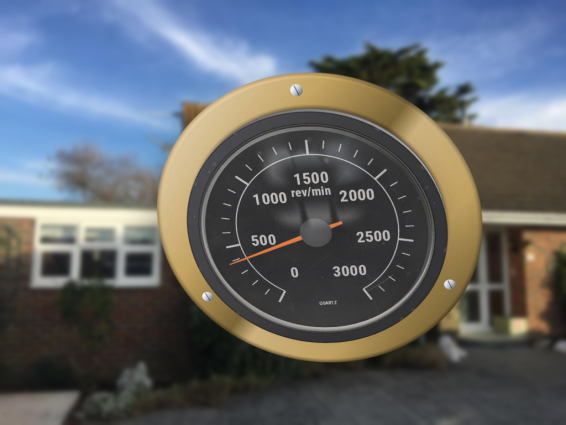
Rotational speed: {"value": 400, "unit": "rpm"}
